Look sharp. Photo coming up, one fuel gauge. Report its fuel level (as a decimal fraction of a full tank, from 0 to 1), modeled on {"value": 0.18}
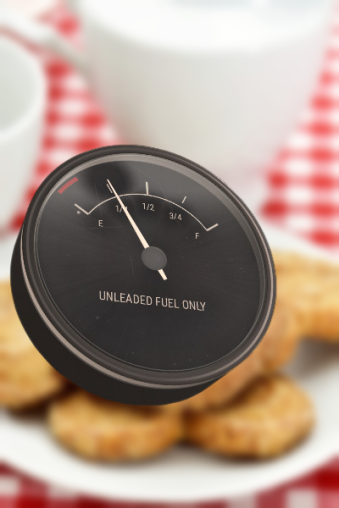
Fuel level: {"value": 0.25}
